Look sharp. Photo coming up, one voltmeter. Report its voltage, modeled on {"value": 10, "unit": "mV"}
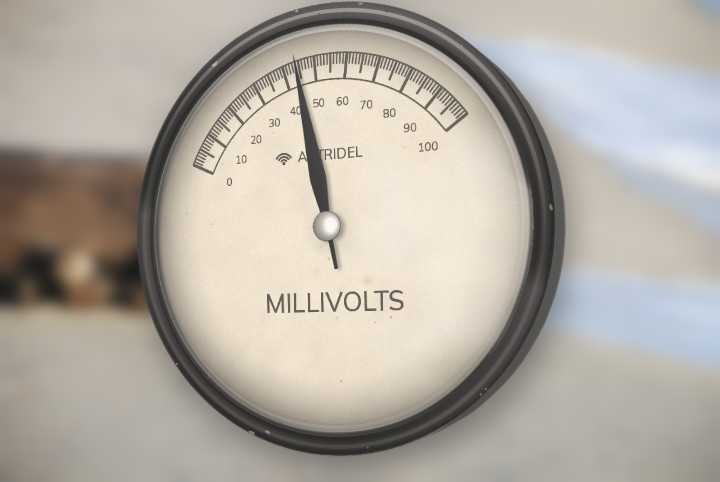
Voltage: {"value": 45, "unit": "mV"}
